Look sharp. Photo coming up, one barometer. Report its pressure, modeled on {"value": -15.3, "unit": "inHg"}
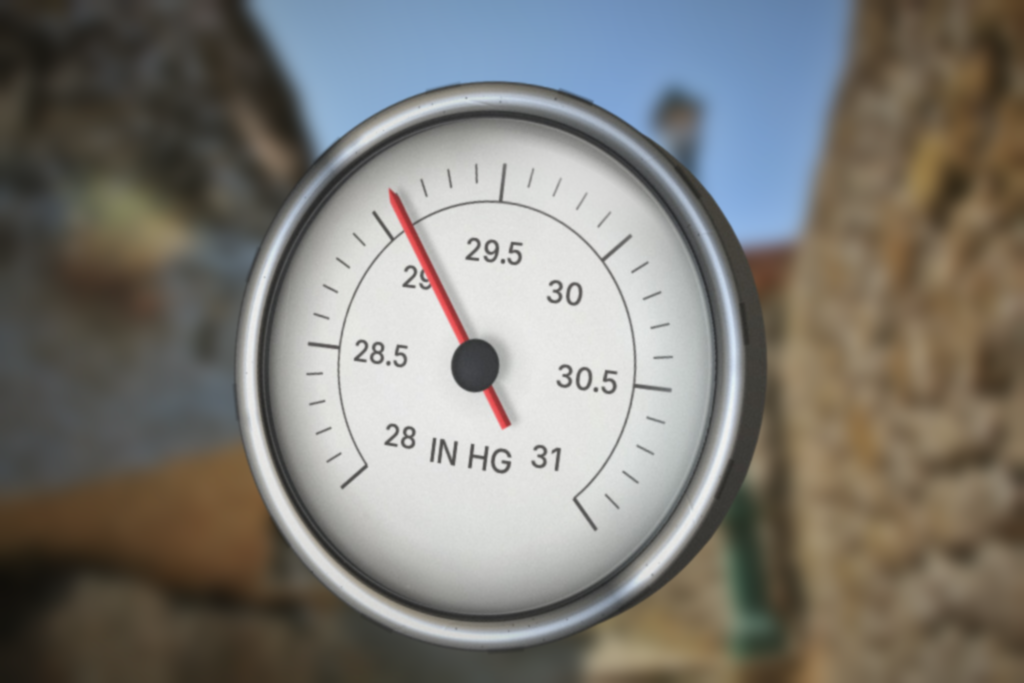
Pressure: {"value": 29.1, "unit": "inHg"}
